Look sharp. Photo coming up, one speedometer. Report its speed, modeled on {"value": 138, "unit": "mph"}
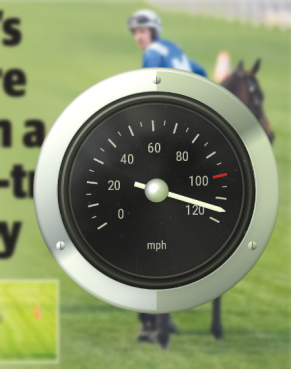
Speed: {"value": 115, "unit": "mph"}
